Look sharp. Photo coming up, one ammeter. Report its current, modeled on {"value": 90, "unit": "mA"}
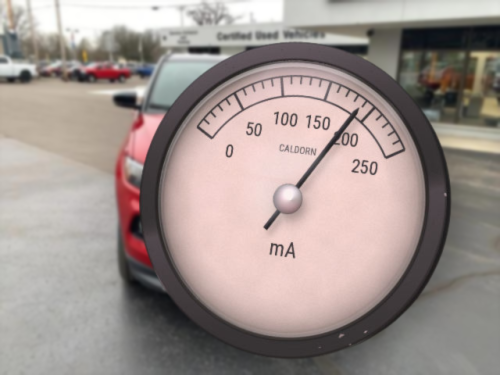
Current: {"value": 190, "unit": "mA"}
